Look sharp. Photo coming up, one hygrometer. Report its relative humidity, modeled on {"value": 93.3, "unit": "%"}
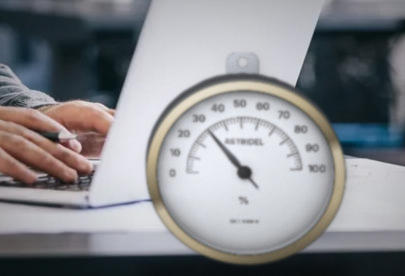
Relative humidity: {"value": 30, "unit": "%"}
